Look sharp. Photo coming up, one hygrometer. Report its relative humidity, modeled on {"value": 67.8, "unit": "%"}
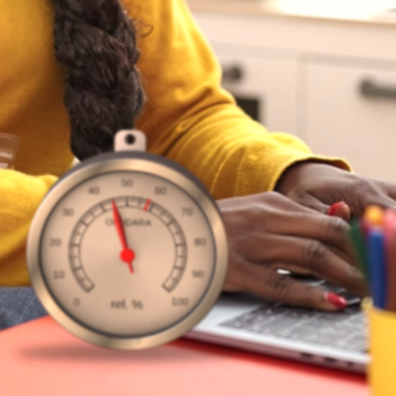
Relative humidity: {"value": 45, "unit": "%"}
